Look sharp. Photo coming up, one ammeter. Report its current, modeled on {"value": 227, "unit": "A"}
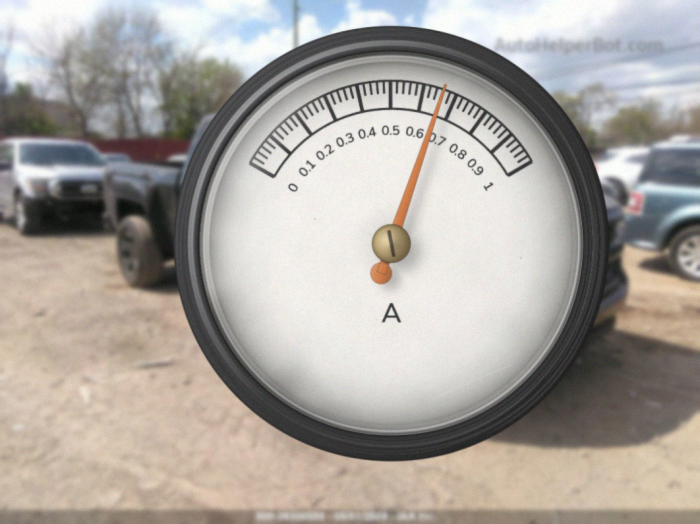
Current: {"value": 0.66, "unit": "A"}
